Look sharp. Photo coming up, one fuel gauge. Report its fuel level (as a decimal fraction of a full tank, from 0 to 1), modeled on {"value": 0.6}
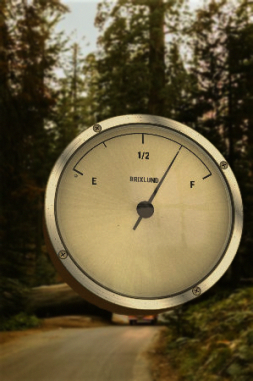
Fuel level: {"value": 0.75}
